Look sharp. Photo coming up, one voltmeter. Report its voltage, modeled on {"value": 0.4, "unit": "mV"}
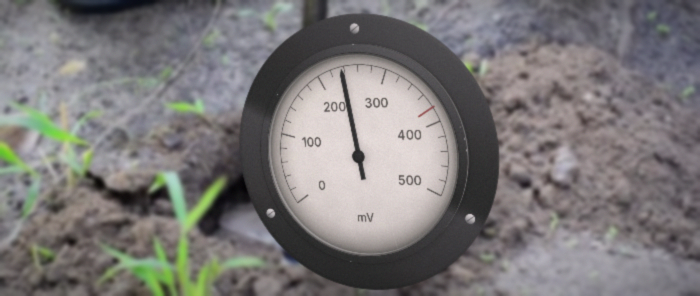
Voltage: {"value": 240, "unit": "mV"}
